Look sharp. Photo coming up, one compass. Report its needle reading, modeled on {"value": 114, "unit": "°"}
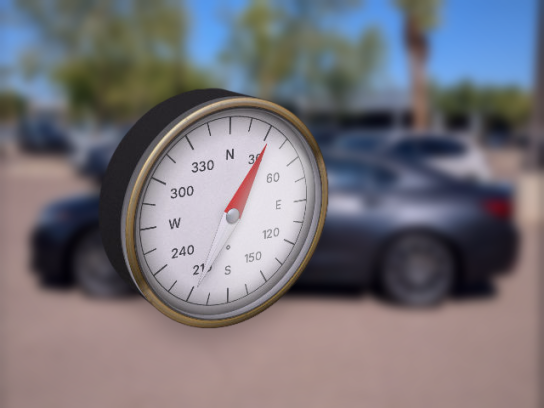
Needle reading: {"value": 30, "unit": "°"}
